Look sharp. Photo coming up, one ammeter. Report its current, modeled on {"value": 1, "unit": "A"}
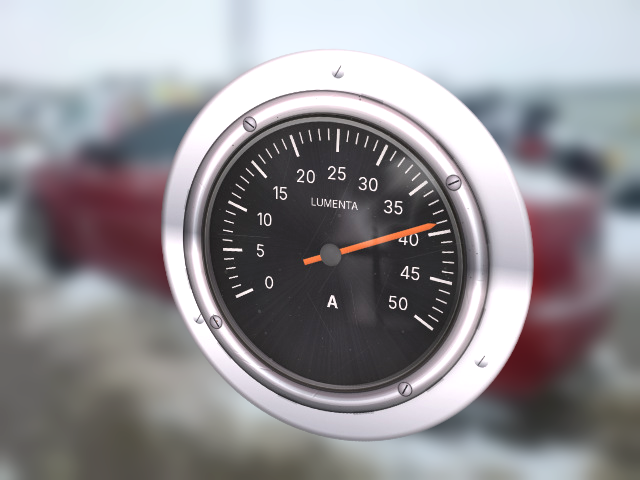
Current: {"value": 39, "unit": "A"}
